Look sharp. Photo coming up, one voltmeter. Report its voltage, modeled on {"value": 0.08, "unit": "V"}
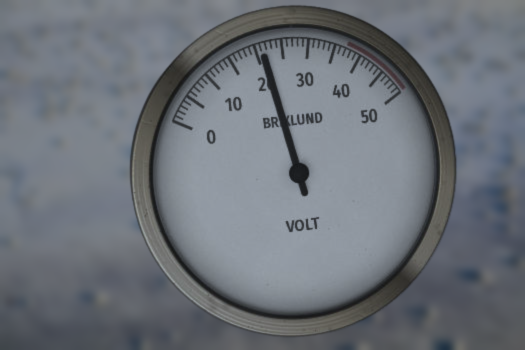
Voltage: {"value": 21, "unit": "V"}
